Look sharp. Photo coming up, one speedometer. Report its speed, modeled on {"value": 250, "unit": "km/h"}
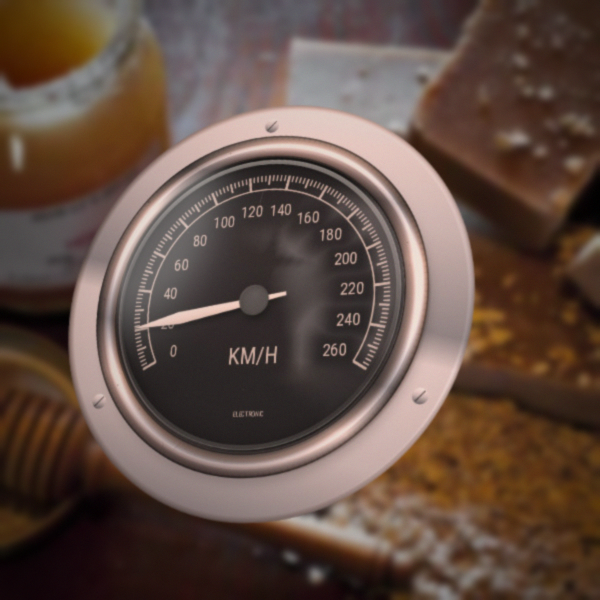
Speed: {"value": 20, "unit": "km/h"}
